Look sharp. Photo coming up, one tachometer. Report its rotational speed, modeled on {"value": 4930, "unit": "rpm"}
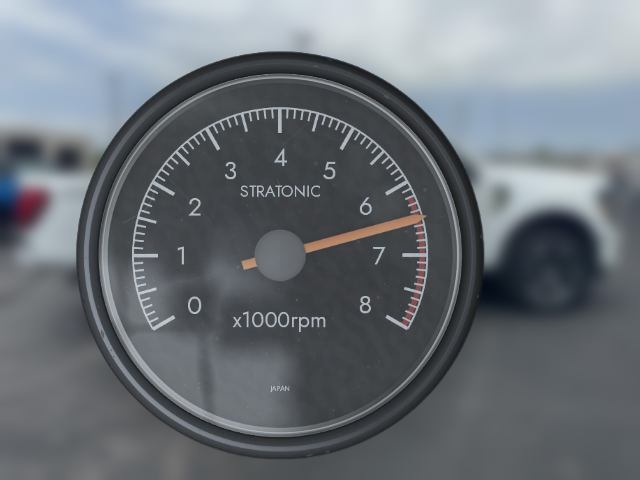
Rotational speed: {"value": 6500, "unit": "rpm"}
